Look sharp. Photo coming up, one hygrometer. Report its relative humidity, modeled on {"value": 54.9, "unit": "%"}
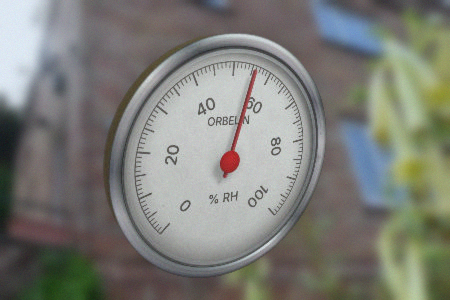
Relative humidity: {"value": 55, "unit": "%"}
